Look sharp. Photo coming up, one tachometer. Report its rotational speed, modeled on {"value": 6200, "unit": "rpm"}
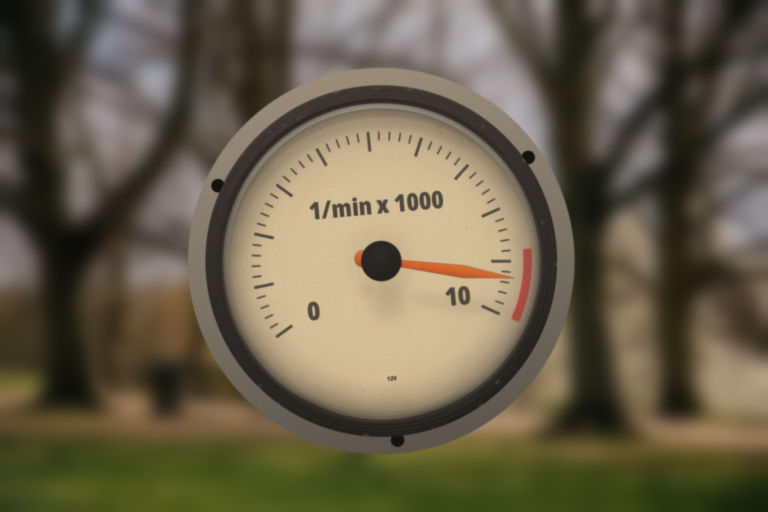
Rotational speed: {"value": 9300, "unit": "rpm"}
